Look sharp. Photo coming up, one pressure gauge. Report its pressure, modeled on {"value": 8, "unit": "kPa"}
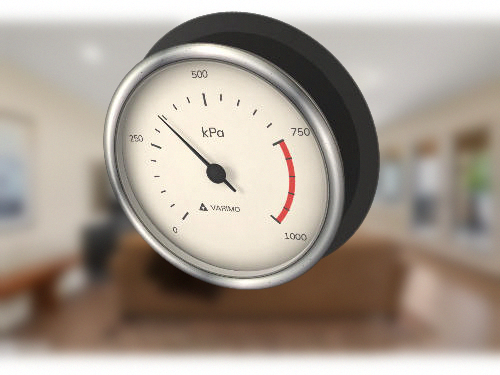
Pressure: {"value": 350, "unit": "kPa"}
